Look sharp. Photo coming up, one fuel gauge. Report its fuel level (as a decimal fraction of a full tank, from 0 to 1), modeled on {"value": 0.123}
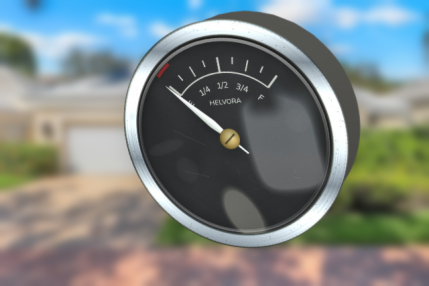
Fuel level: {"value": 0}
